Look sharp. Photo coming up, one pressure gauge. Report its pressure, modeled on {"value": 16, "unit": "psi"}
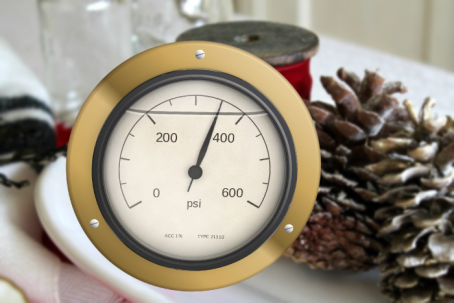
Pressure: {"value": 350, "unit": "psi"}
